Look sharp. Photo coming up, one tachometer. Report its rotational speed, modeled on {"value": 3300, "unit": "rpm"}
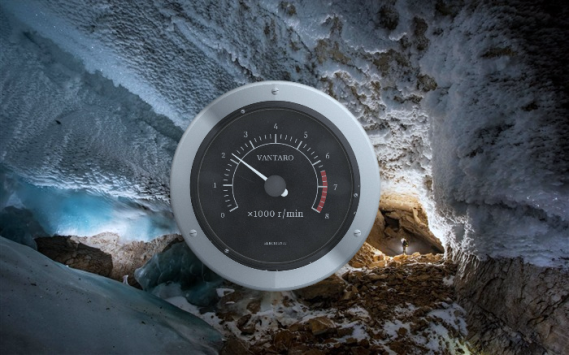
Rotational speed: {"value": 2200, "unit": "rpm"}
